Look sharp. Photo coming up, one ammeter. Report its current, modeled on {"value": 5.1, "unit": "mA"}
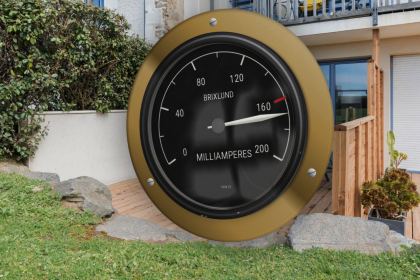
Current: {"value": 170, "unit": "mA"}
